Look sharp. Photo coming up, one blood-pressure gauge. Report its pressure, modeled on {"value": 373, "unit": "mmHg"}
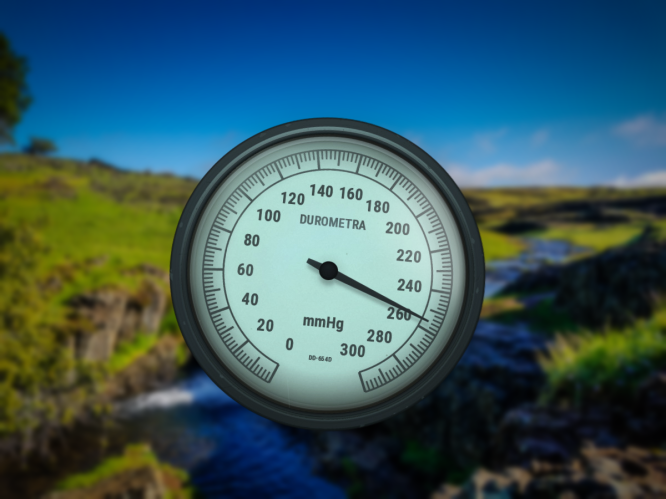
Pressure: {"value": 256, "unit": "mmHg"}
